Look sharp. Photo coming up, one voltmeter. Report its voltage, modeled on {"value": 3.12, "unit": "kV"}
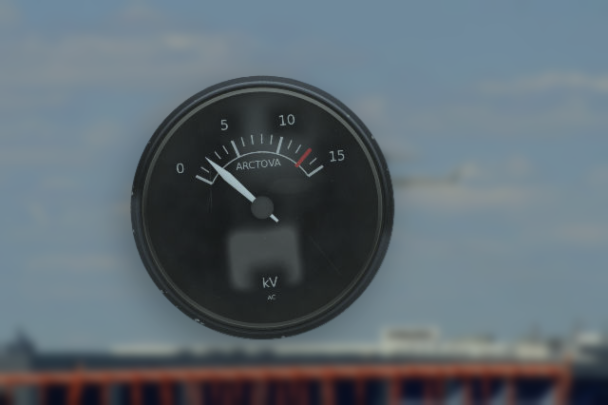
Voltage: {"value": 2, "unit": "kV"}
